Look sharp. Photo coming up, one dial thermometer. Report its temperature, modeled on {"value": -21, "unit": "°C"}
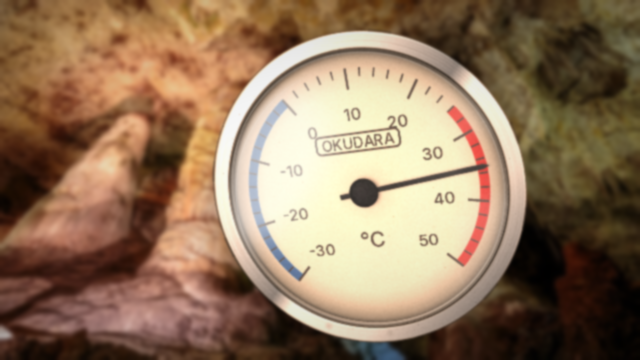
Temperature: {"value": 35, "unit": "°C"}
